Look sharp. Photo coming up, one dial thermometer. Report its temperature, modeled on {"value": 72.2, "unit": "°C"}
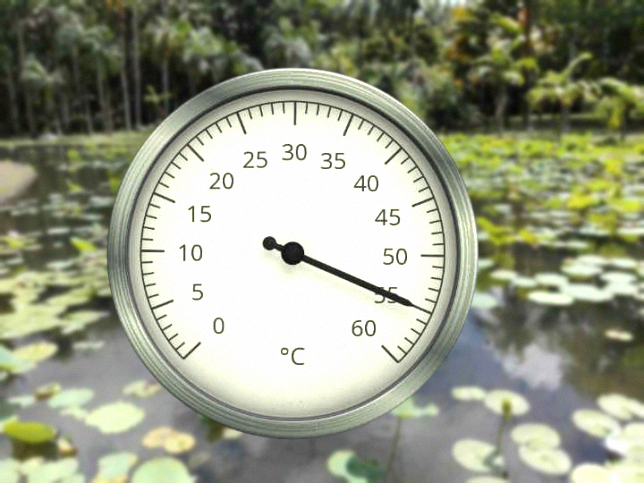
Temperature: {"value": 55, "unit": "°C"}
